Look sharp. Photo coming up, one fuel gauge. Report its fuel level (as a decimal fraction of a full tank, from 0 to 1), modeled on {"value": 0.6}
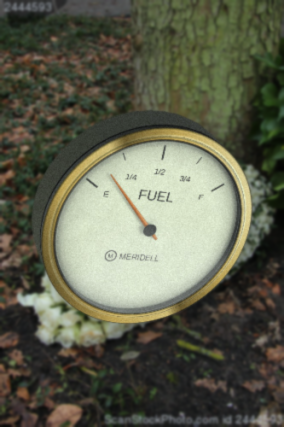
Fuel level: {"value": 0.125}
